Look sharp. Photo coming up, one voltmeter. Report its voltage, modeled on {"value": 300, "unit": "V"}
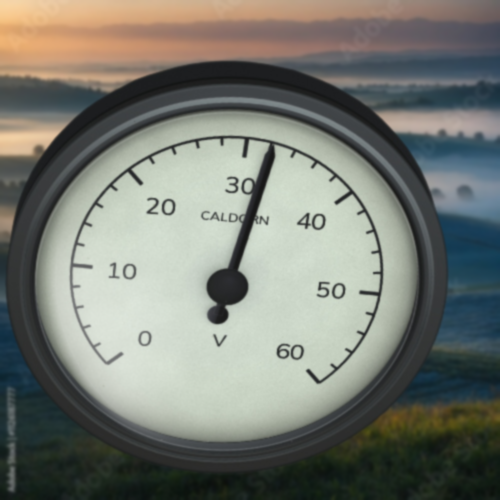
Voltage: {"value": 32, "unit": "V"}
